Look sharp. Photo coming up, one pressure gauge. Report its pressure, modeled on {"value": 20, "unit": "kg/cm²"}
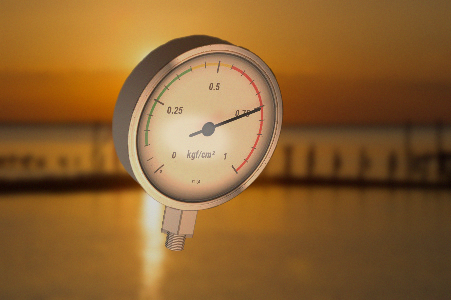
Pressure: {"value": 0.75, "unit": "kg/cm²"}
